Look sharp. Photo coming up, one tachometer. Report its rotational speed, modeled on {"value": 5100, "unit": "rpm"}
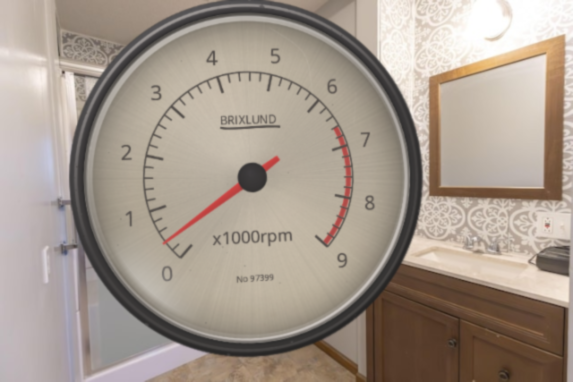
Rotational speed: {"value": 400, "unit": "rpm"}
